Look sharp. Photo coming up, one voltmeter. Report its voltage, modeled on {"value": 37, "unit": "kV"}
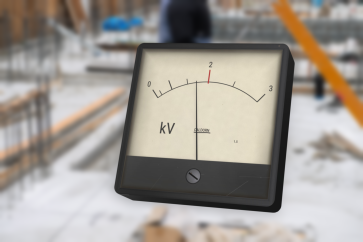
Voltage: {"value": 1.75, "unit": "kV"}
